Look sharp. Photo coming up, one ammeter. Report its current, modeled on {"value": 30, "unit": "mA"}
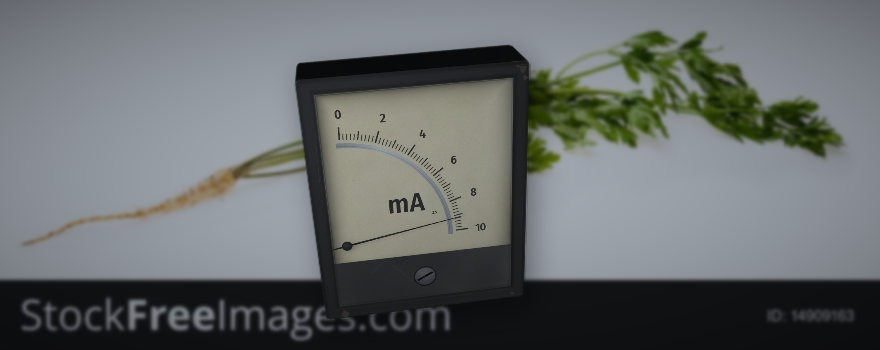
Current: {"value": 9, "unit": "mA"}
